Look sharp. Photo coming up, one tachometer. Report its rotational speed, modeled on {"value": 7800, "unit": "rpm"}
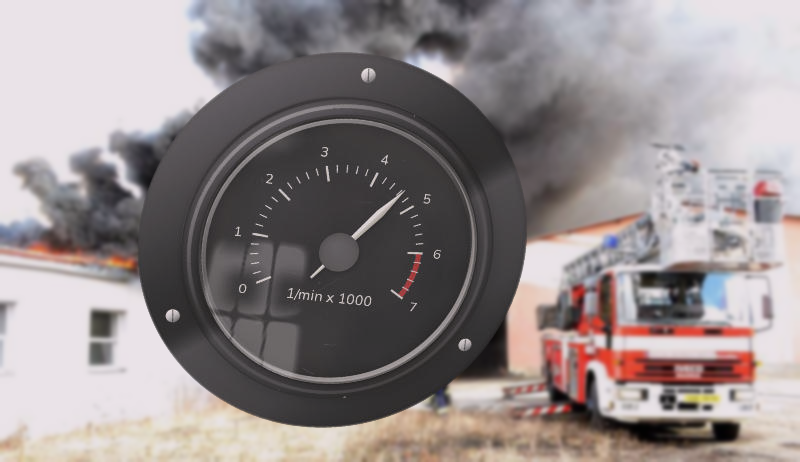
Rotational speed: {"value": 4600, "unit": "rpm"}
